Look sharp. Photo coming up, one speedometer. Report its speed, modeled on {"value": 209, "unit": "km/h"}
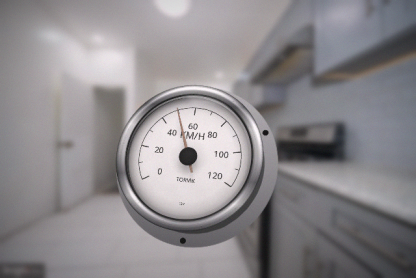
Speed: {"value": 50, "unit": "km/h"}
